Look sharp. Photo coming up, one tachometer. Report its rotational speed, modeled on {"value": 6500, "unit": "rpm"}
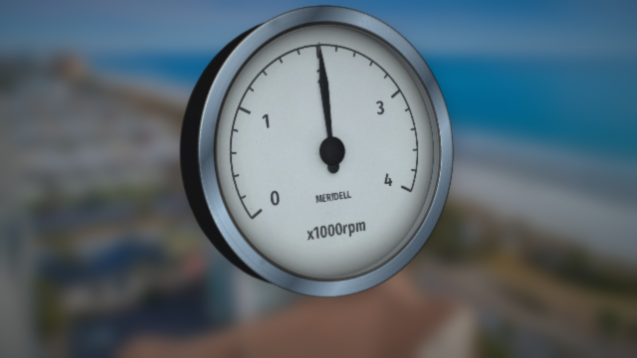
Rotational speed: {"value": 2000, "unit": "rpm"}
